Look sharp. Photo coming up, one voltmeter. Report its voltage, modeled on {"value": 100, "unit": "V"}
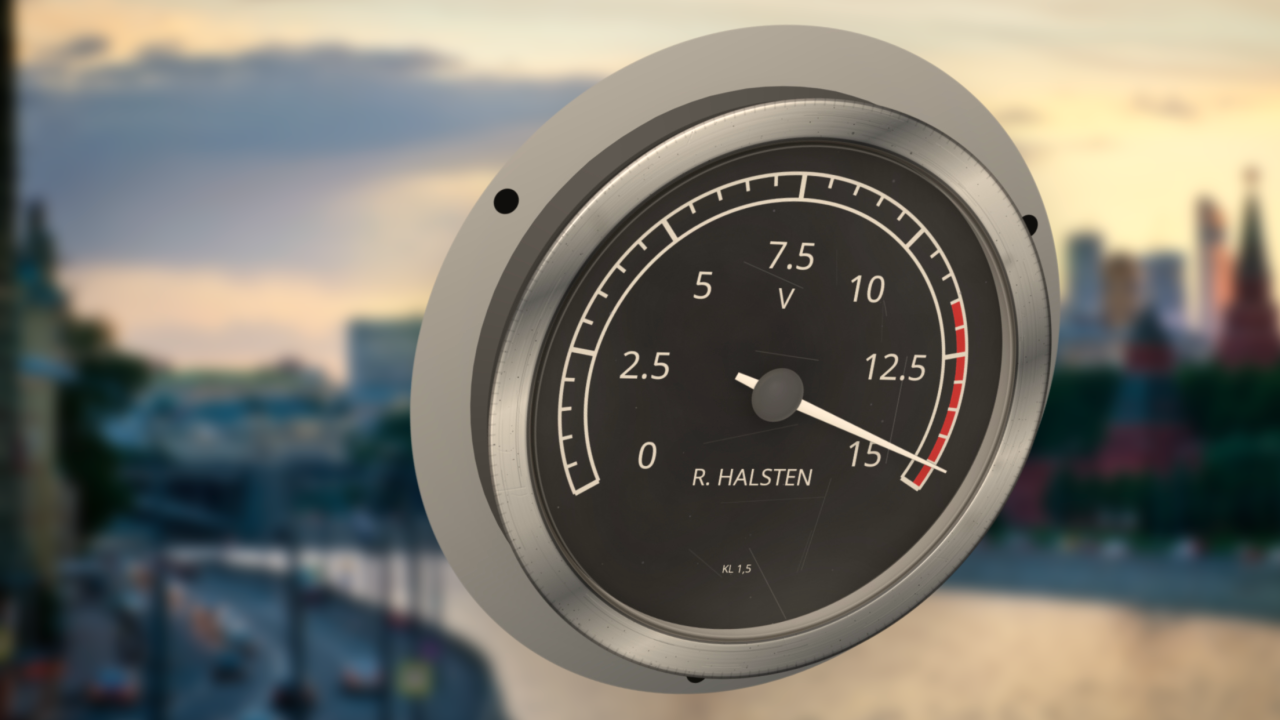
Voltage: {"value": 14.5, "unit": "V"}
